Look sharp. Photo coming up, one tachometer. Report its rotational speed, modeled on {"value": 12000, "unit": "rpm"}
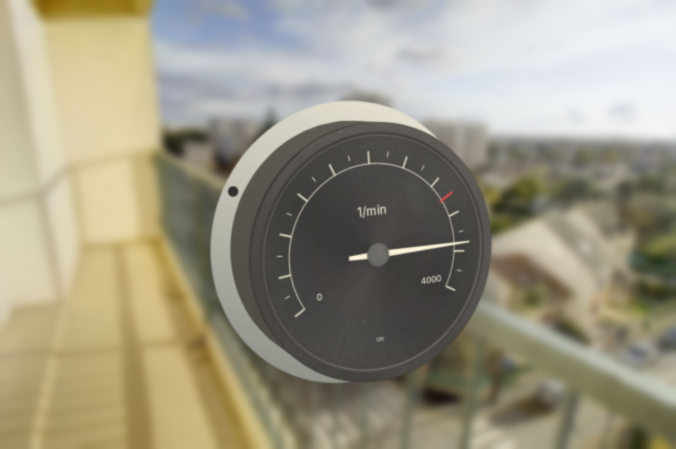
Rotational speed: {"value": 3500, "unit": "rpm"}
